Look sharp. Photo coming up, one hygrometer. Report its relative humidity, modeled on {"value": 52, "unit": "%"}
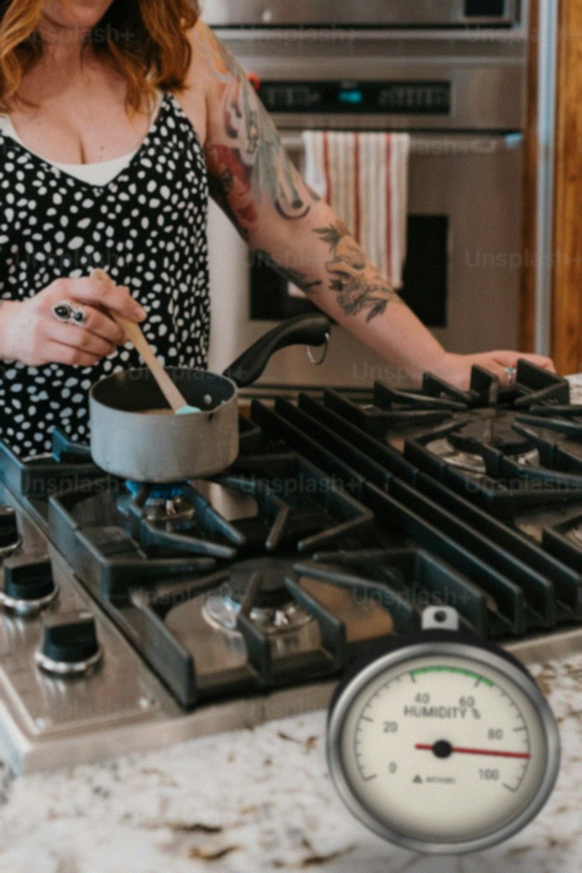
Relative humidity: {"value": 88, "unit": "%"}
